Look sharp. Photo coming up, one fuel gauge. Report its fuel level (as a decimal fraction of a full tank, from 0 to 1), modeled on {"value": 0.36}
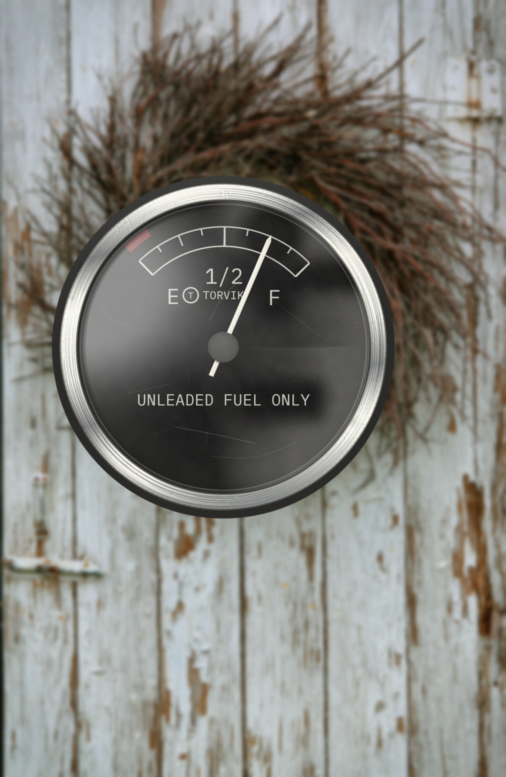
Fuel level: {"value": 0.75}
